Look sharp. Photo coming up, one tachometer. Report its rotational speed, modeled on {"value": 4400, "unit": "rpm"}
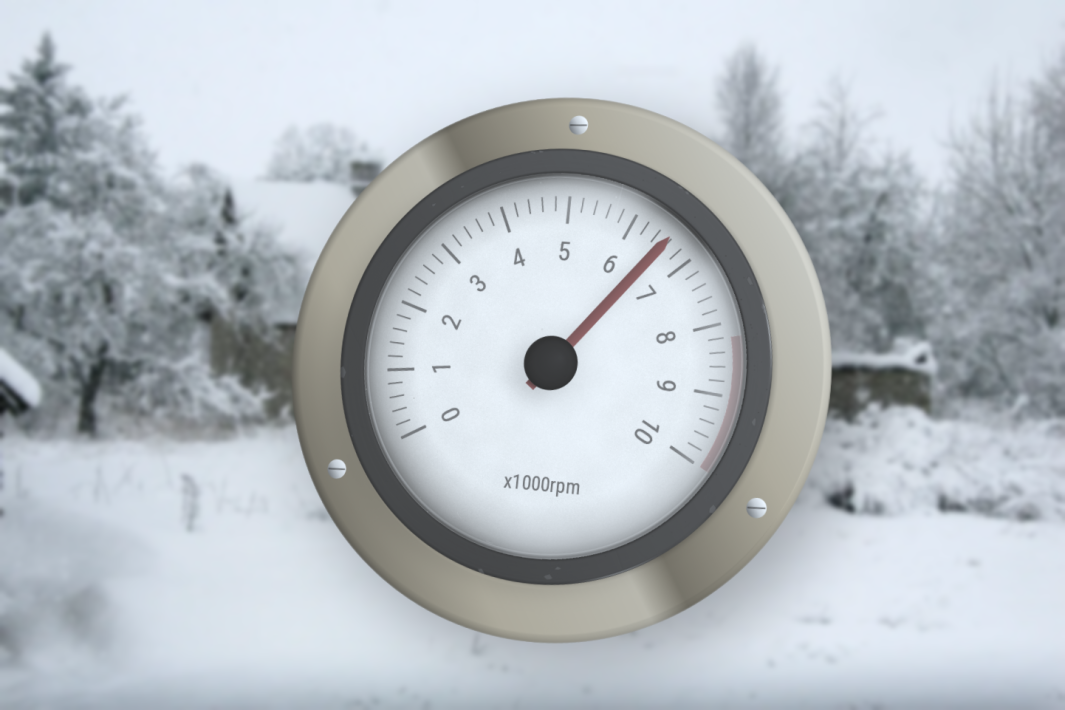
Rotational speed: {"value": 6600, "unit": "rpm"}
